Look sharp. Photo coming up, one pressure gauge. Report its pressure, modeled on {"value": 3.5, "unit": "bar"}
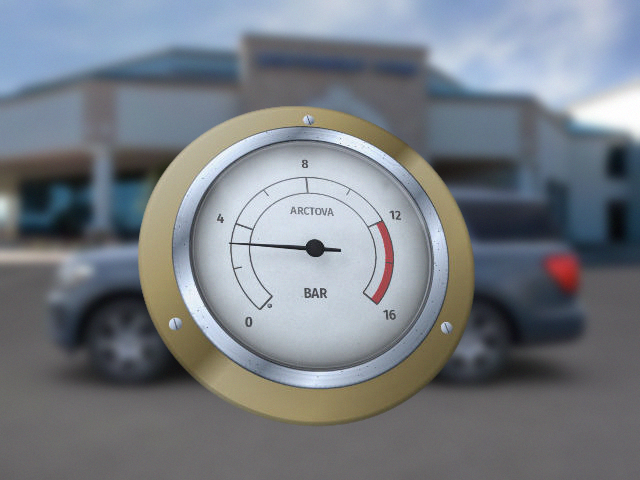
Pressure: {"value": 3, "unit": "bar"}
